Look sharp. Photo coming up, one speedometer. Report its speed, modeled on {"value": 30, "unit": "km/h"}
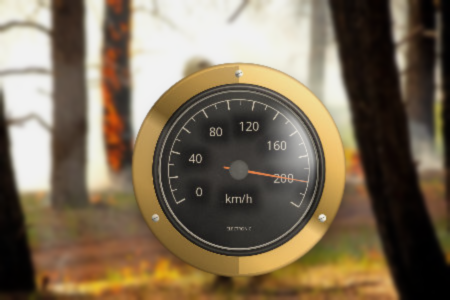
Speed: {"value": 200, "unit": "km/h"}
